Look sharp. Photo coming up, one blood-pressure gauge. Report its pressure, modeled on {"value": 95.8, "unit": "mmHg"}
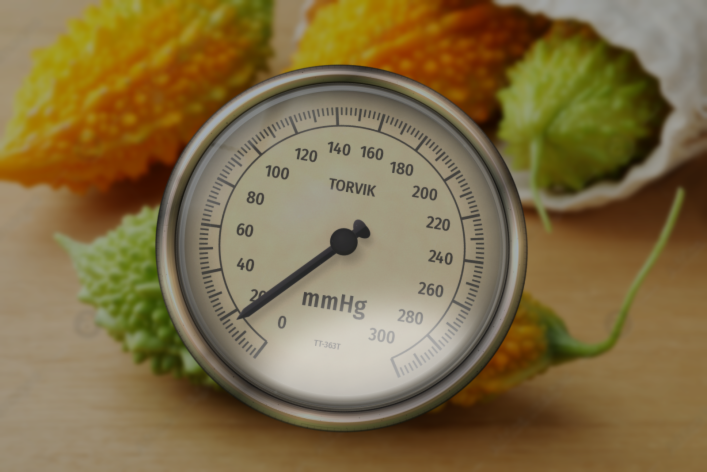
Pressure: {"value": 16, "unit": "mmHg"}
